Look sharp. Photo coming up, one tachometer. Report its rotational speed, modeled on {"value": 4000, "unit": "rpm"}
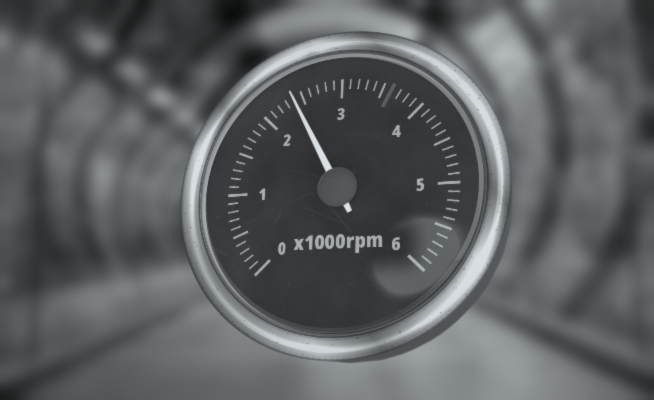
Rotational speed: {"value": 2400, "unit": "rpm"}
